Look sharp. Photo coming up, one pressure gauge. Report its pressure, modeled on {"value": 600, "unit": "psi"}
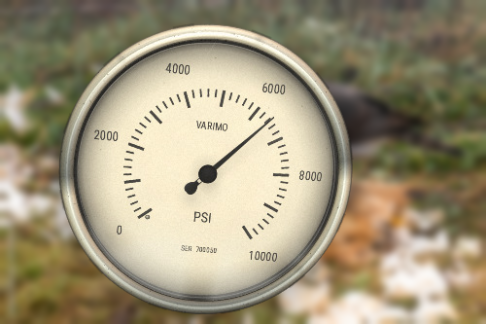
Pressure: {"value": 6400, "unit": "psi"}
